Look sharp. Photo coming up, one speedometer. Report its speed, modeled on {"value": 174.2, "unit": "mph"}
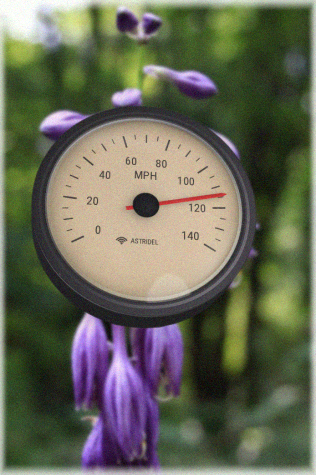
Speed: {"value": 115, "unit": "mph"}
